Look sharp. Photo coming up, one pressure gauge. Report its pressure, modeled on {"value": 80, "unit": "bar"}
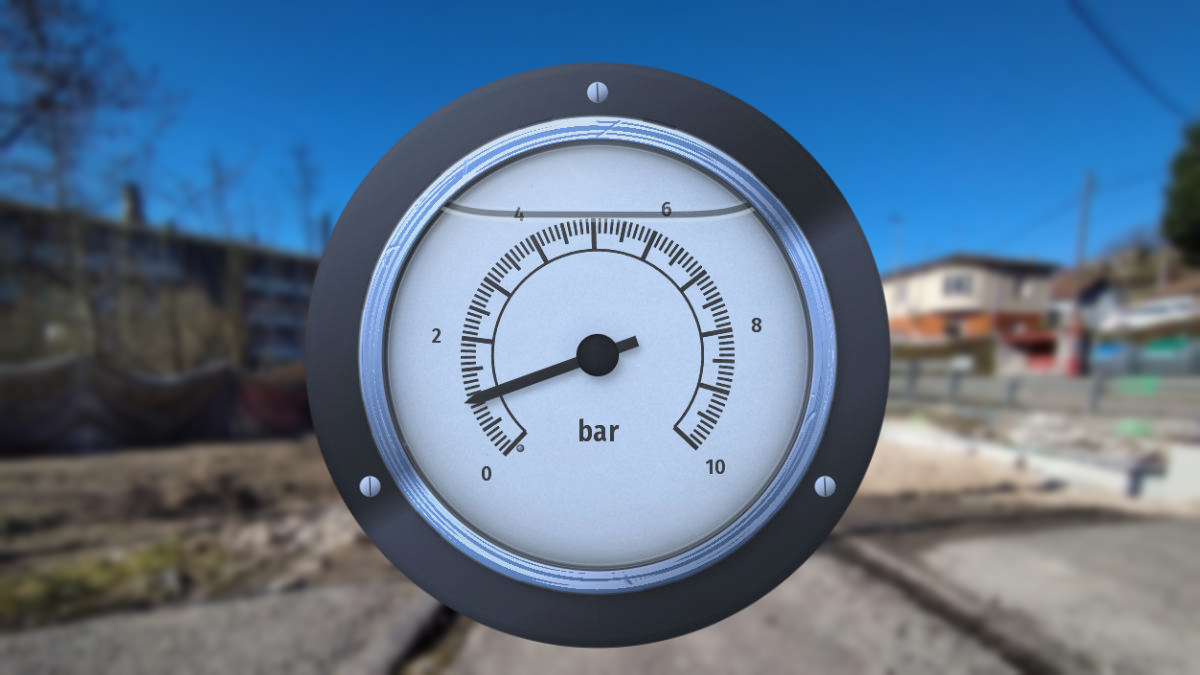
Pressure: {"value": 1, "unit": "bar"}
